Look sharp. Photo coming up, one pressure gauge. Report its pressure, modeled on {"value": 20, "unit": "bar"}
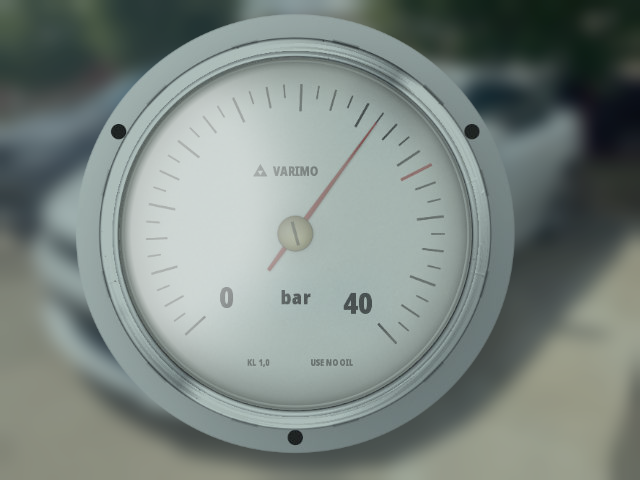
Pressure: {"value": 25, "unit": "bar"}
